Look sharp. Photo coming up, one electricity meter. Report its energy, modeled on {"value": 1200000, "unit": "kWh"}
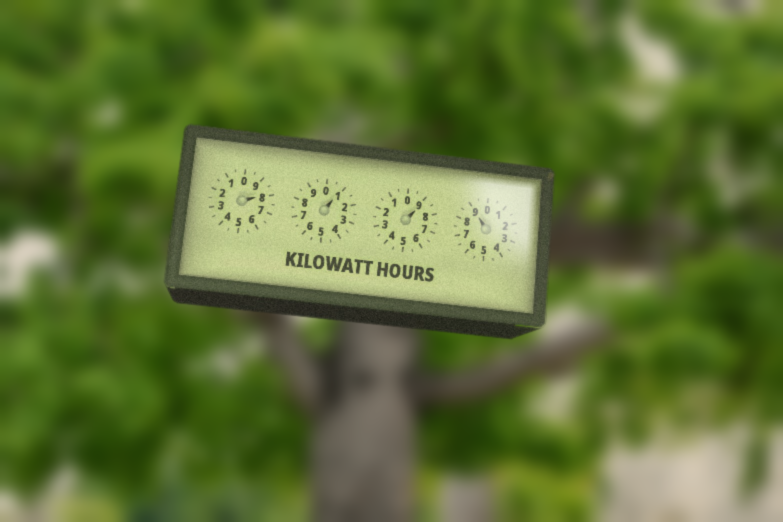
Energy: {"value": 8089, "unit": "kWh"}
